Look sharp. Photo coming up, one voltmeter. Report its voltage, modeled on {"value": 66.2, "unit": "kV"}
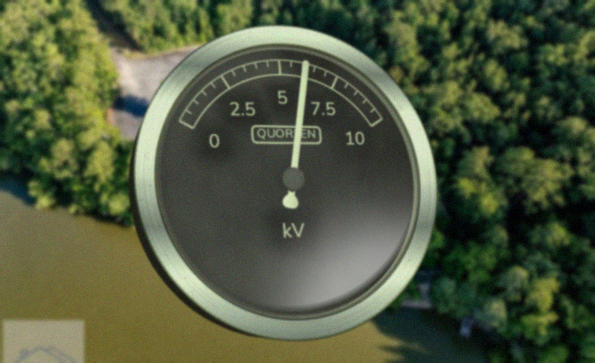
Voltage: {"value": 6, "unit": "kV"}
